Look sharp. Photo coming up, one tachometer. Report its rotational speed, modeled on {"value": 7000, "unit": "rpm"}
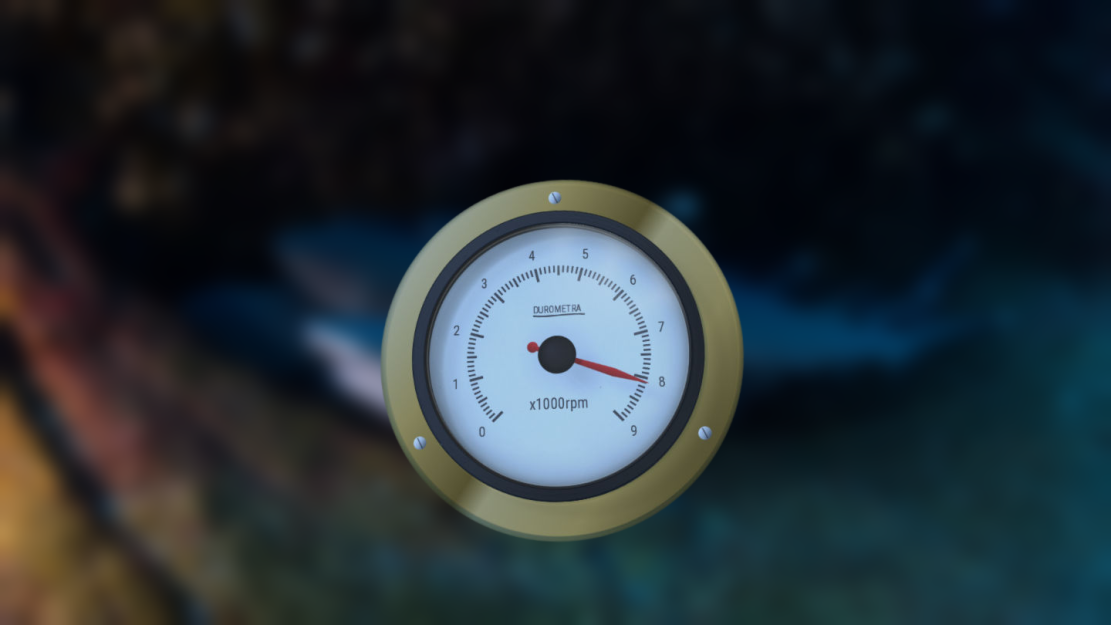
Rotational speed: {"value": 8100, "unit": "rpm"}
